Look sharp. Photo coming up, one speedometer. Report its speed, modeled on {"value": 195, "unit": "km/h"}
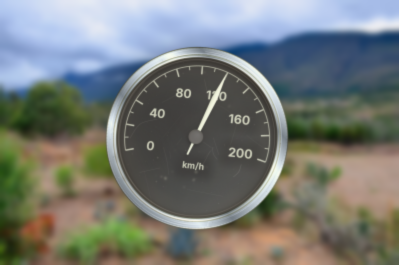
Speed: {"value": 120, "unit": "km/h"}
